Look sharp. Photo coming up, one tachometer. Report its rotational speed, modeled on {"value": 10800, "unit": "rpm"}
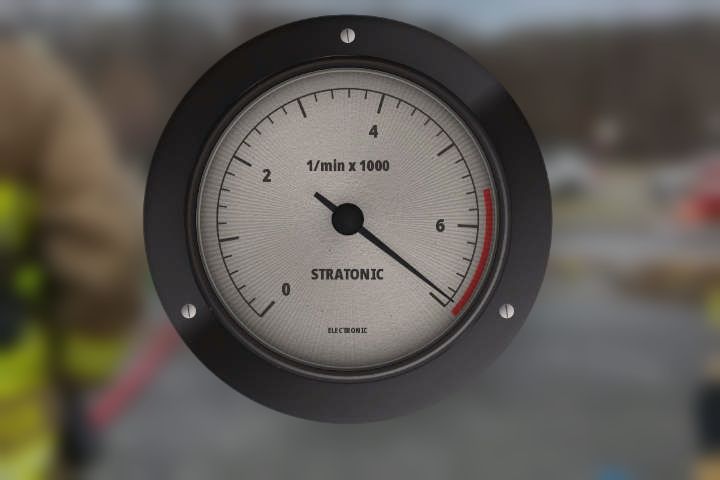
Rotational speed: {"value": 6900, "unit": "rpm"}
